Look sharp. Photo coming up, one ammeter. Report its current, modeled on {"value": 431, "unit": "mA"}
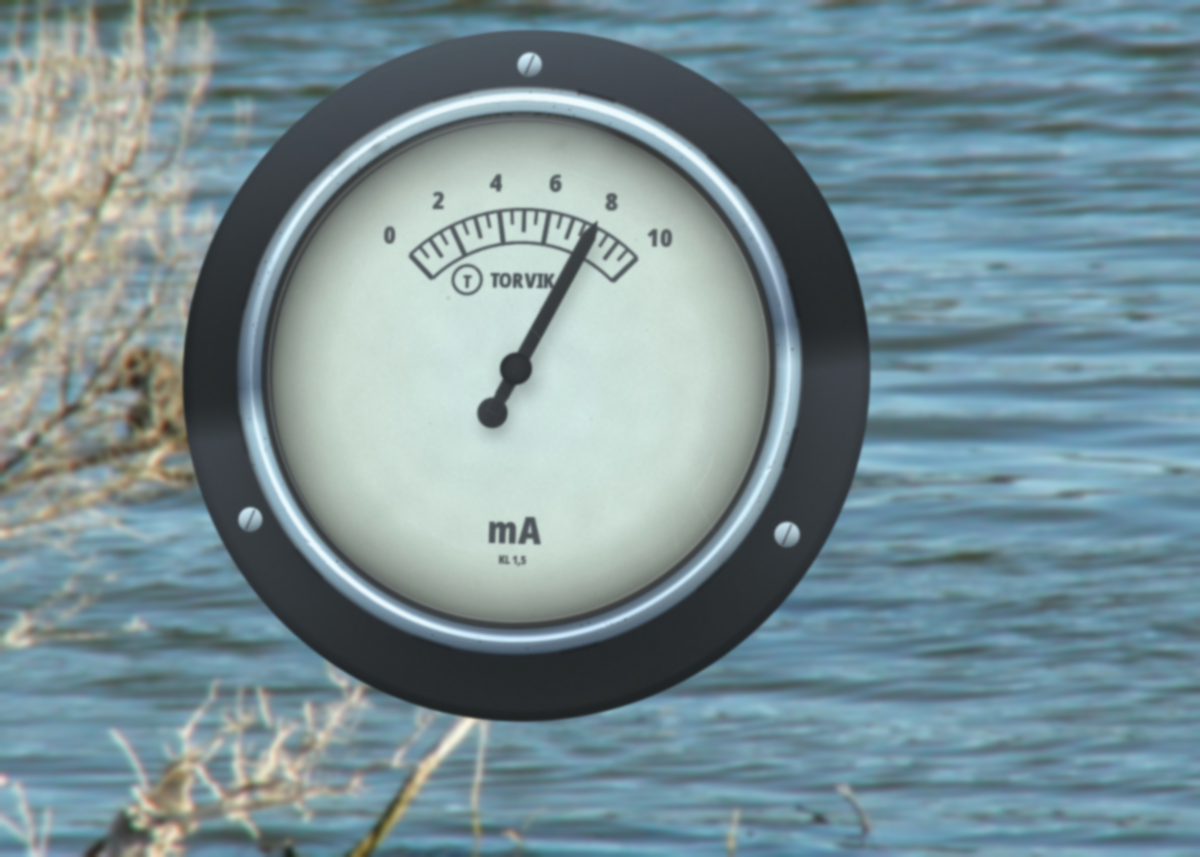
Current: {"value": 8, "unit": "mA"}
